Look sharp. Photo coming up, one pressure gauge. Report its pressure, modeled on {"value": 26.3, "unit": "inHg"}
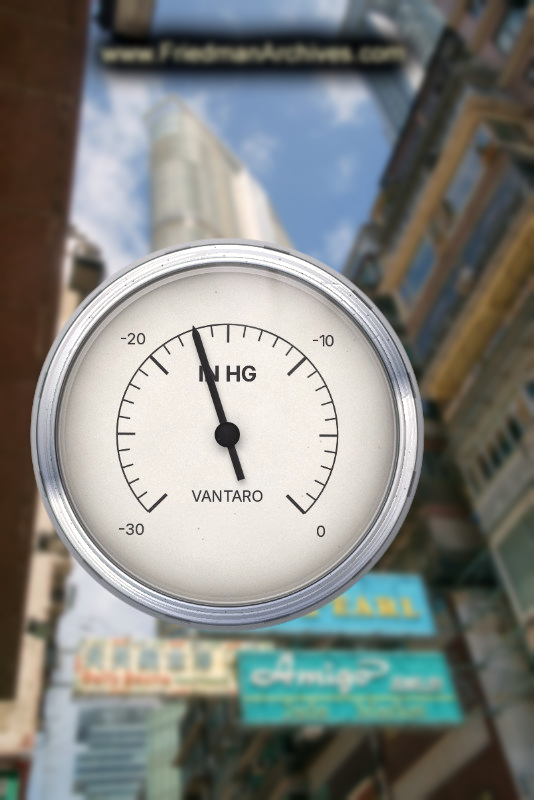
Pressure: {"value": -17, "unit": "inHg"}
